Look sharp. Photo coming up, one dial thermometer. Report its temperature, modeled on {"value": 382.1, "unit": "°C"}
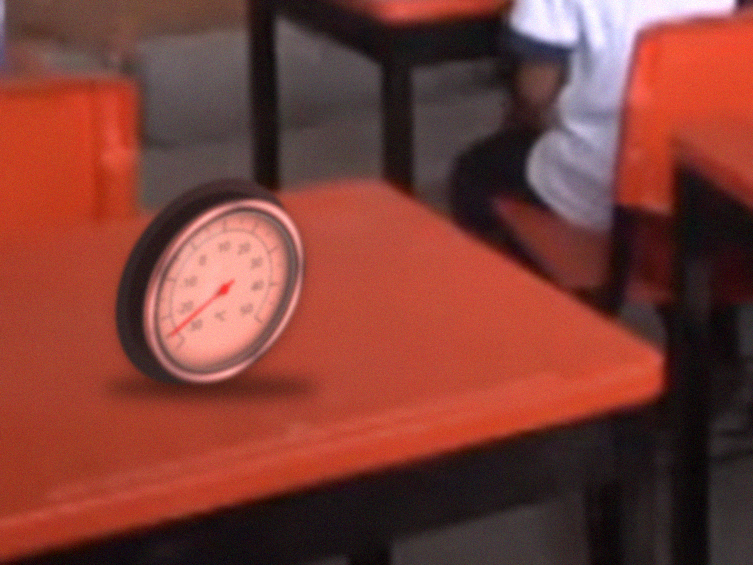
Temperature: {"value": -25, "unit": "°C"}
